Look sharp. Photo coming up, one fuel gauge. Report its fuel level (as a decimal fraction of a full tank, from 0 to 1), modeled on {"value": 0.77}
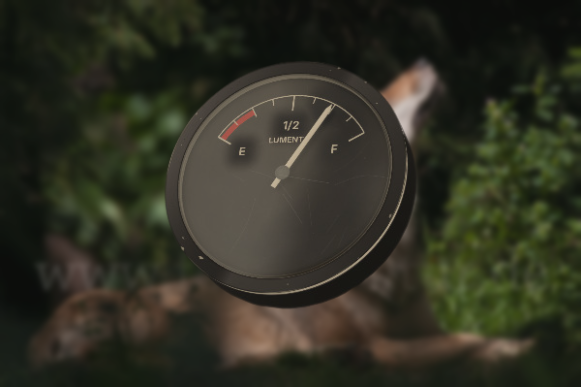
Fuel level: {"value": 0.75}
